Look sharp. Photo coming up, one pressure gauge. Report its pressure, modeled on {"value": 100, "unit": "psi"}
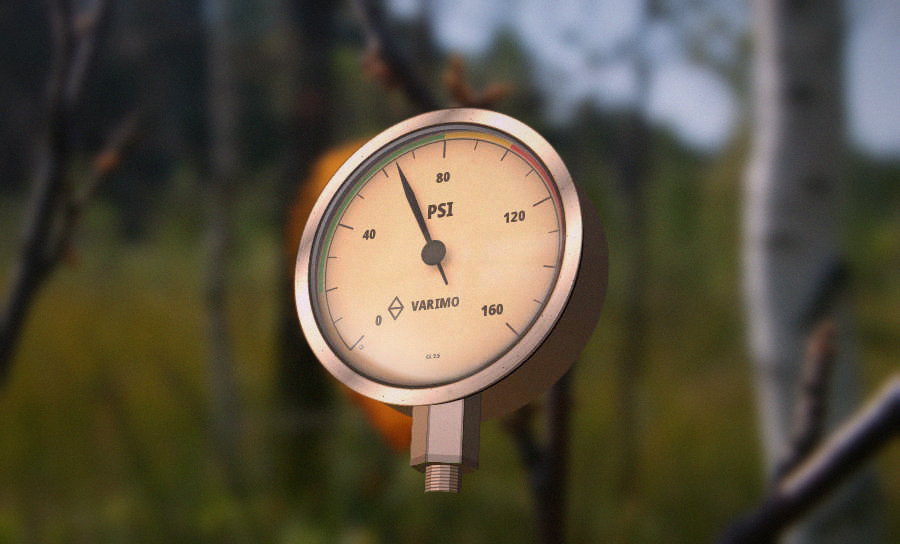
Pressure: {"value": 65, "unit": "psi"}
